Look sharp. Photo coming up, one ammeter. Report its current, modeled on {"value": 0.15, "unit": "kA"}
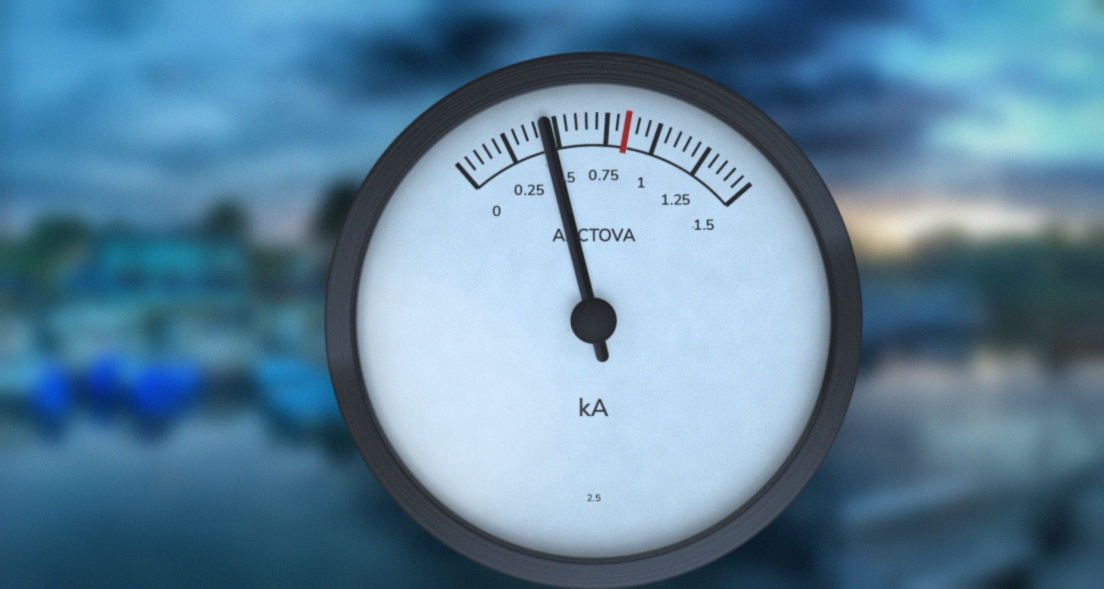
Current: {"value": 0.45, "unit": "kA"}
